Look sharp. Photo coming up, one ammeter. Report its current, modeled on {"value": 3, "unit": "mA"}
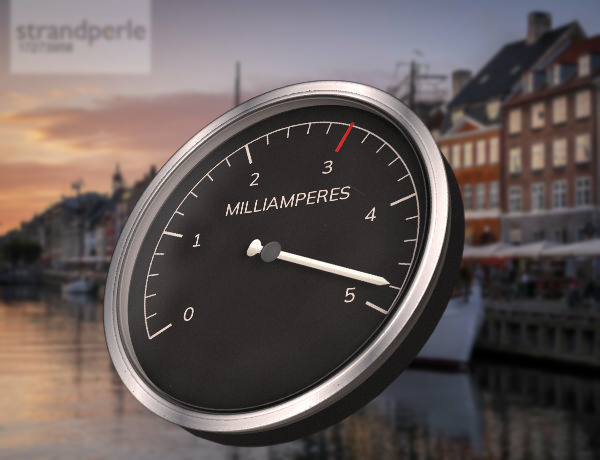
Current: {"value": 4.8, "unit": "mA"}
